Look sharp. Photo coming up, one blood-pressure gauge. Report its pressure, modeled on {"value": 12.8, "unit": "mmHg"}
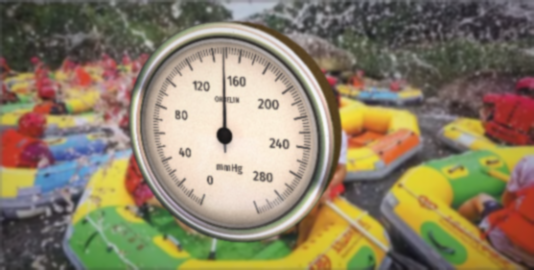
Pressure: {"value": 150, "unit": "mmHg"}
